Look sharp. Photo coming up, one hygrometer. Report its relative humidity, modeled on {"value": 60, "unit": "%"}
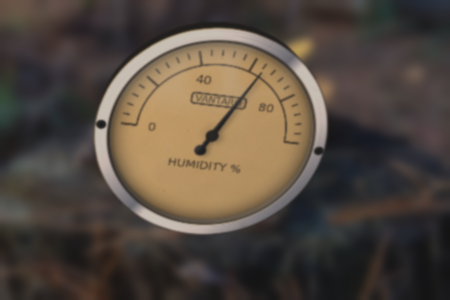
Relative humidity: {"value": 64, "unit": "%"}
